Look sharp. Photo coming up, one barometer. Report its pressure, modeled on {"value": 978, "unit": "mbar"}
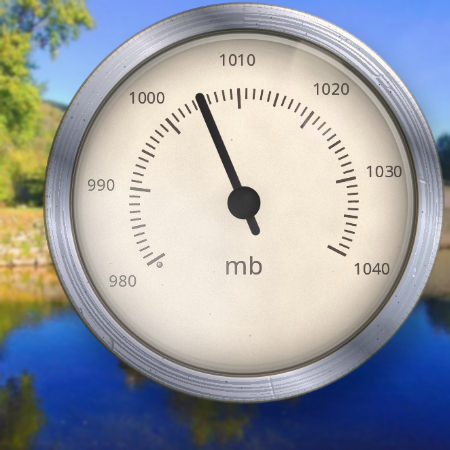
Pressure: {"value": 1005, "unit": "mbar"}
